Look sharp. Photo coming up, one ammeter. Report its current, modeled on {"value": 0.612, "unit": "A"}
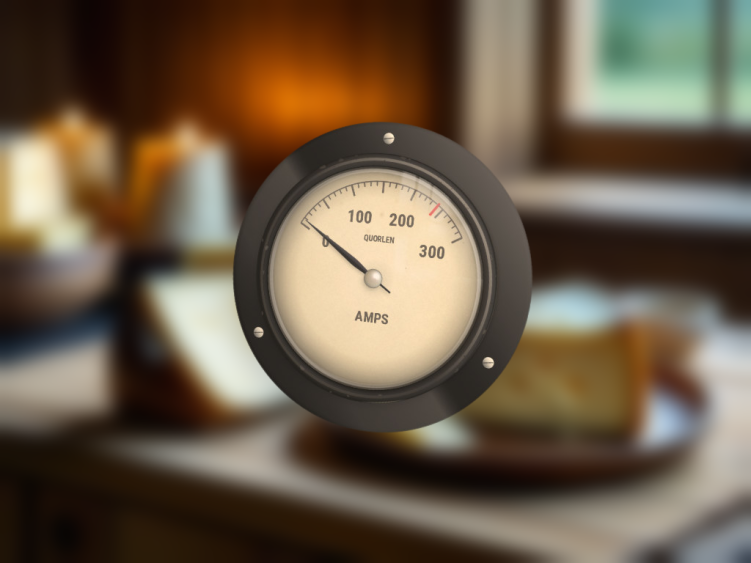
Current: {"value": 10, "unit": "A"}
